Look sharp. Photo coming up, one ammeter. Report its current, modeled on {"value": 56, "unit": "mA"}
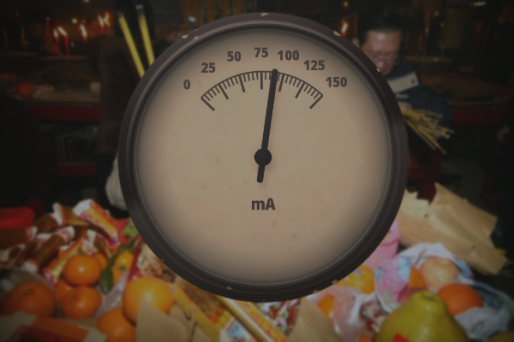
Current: {"value": 90, "unit": "mA"}
